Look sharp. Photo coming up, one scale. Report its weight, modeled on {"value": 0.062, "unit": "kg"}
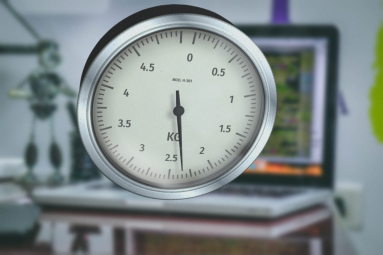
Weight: {"value": 2.35, "unit": "kg"}
